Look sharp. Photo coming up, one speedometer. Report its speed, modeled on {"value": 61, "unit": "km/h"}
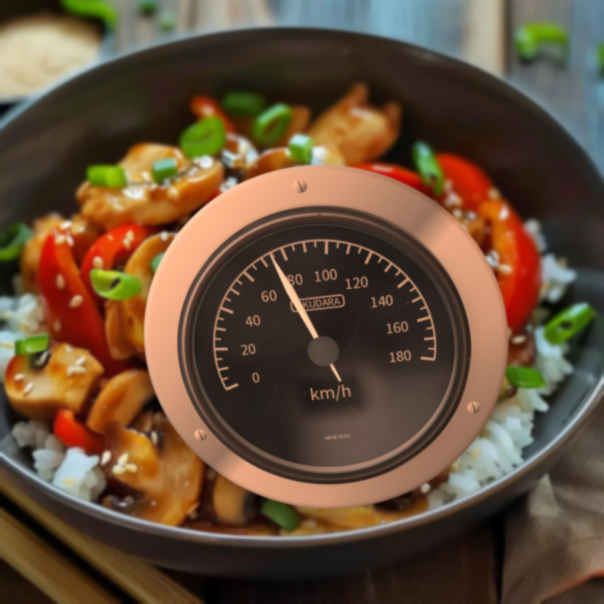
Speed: {"value": 75, "unit": "km/h"}
